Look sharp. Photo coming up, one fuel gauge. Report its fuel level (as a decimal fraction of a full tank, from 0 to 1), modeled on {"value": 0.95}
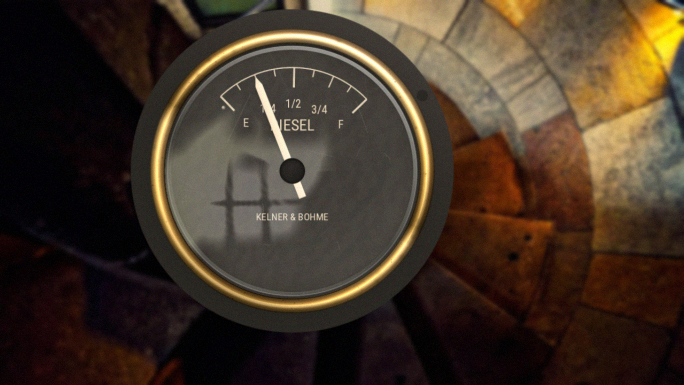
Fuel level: {"value": 0.25}
